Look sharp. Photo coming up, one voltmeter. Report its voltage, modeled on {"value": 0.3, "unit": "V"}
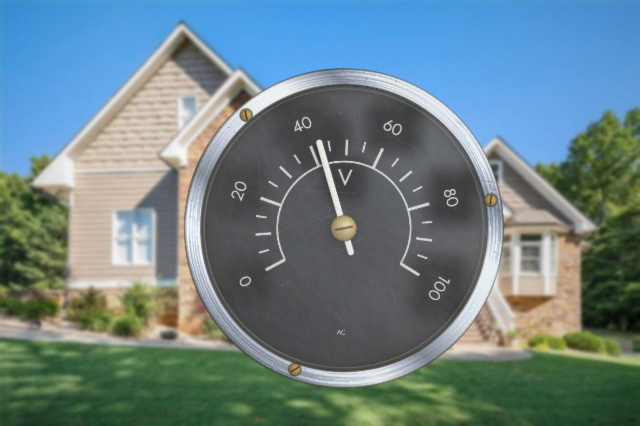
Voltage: {"value": 42.5, "unit": "V"}
